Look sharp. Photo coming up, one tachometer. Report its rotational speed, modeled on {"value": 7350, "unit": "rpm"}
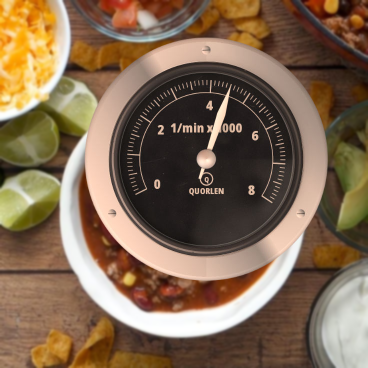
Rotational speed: {"value": 4500, "unit": "rpm"}
